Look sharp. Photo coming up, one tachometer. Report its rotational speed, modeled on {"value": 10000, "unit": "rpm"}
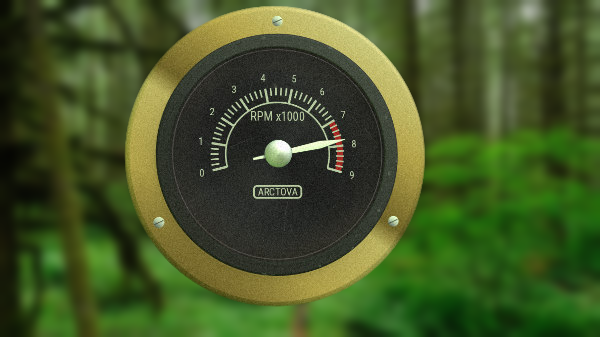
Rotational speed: {"value": 7800, "unit": "rpm"}
